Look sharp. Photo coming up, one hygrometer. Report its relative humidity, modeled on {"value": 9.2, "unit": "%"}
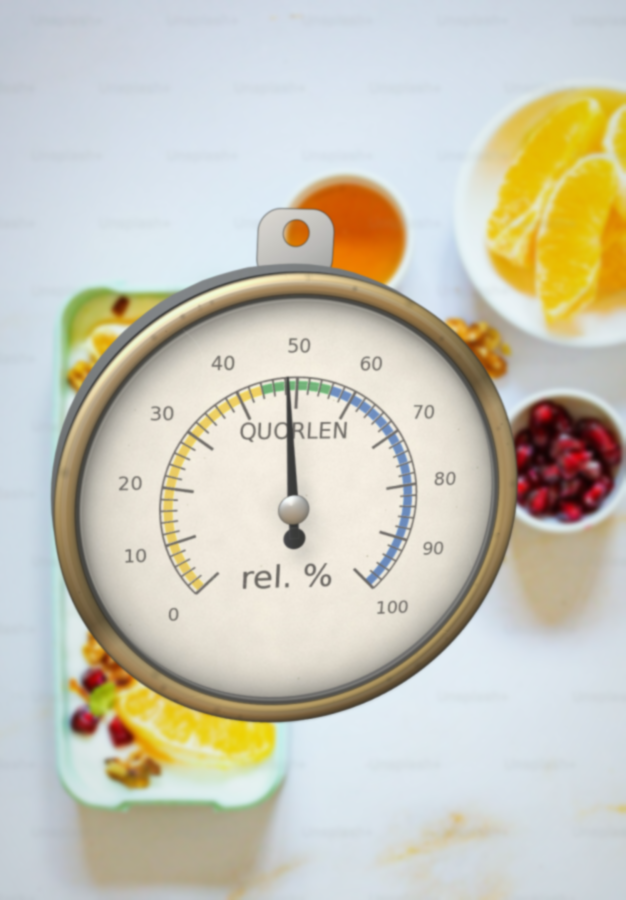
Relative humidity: {"value": 48, "unit": "%"}
